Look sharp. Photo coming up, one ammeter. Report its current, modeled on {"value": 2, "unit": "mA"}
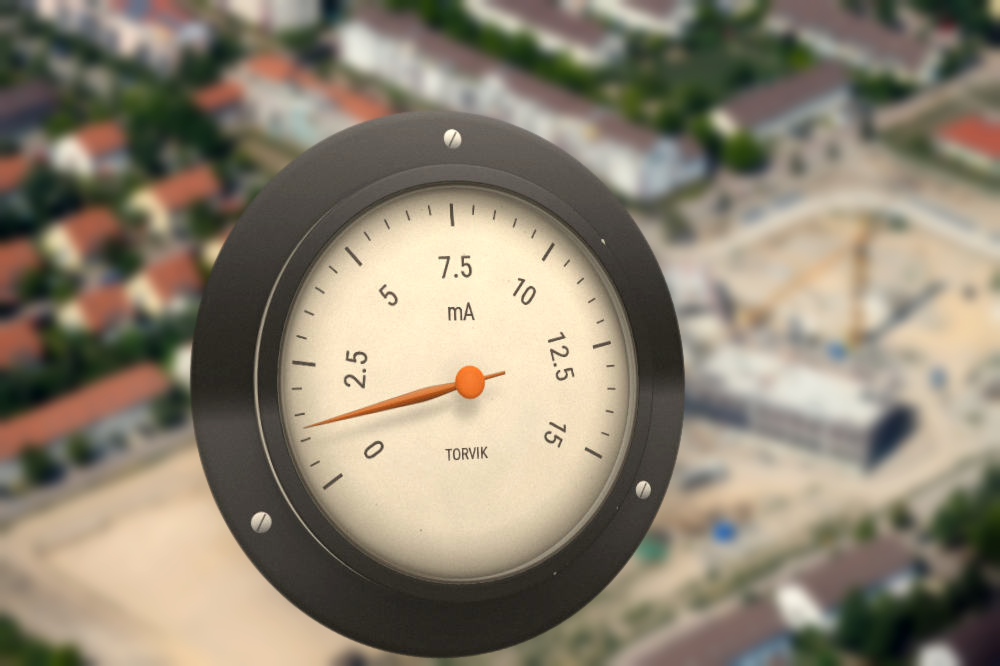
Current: {"value": 1.25, "unit": "mA"}
